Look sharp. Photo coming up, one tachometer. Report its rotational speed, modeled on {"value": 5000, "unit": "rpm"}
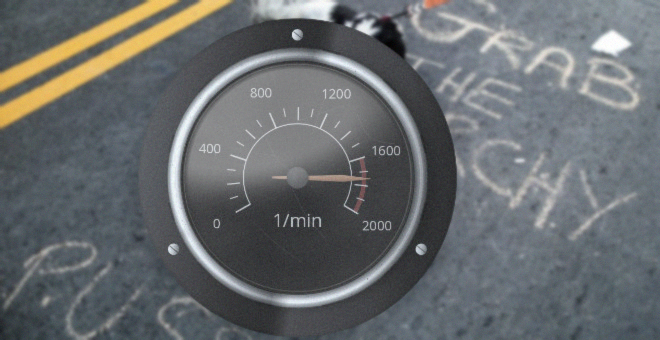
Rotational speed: {"value": 1750, "unit": "rpm"}
